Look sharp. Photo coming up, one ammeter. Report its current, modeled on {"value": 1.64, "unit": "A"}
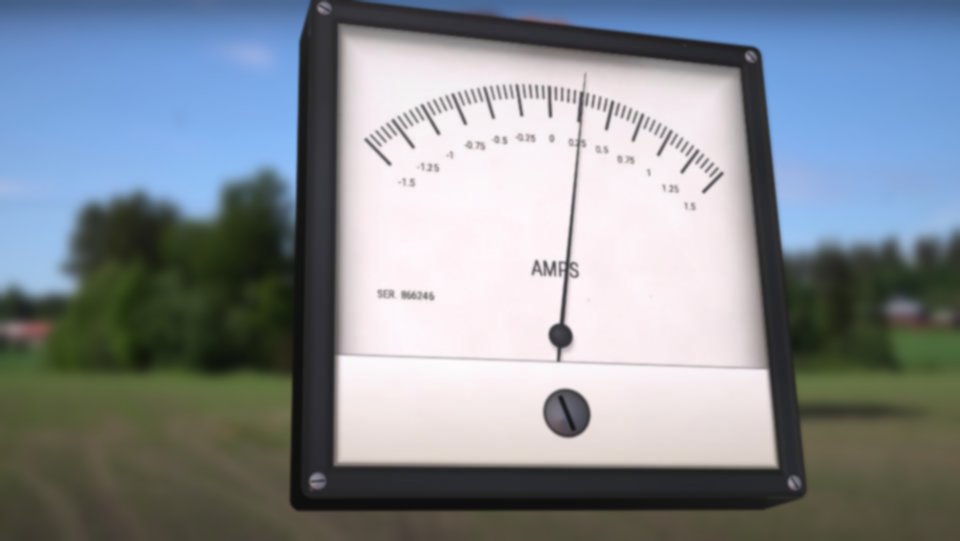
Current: {"value": 0.25, "unit": "A"}
